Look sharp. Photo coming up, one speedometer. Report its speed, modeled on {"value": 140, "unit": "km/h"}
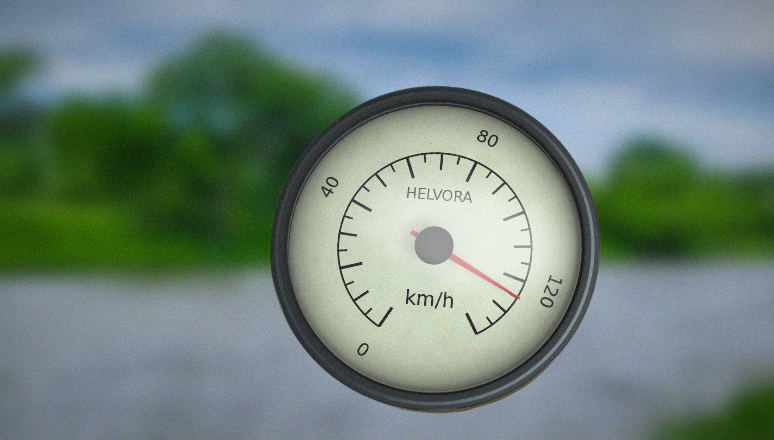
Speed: {"value": 125, "unit": "km/h"}
